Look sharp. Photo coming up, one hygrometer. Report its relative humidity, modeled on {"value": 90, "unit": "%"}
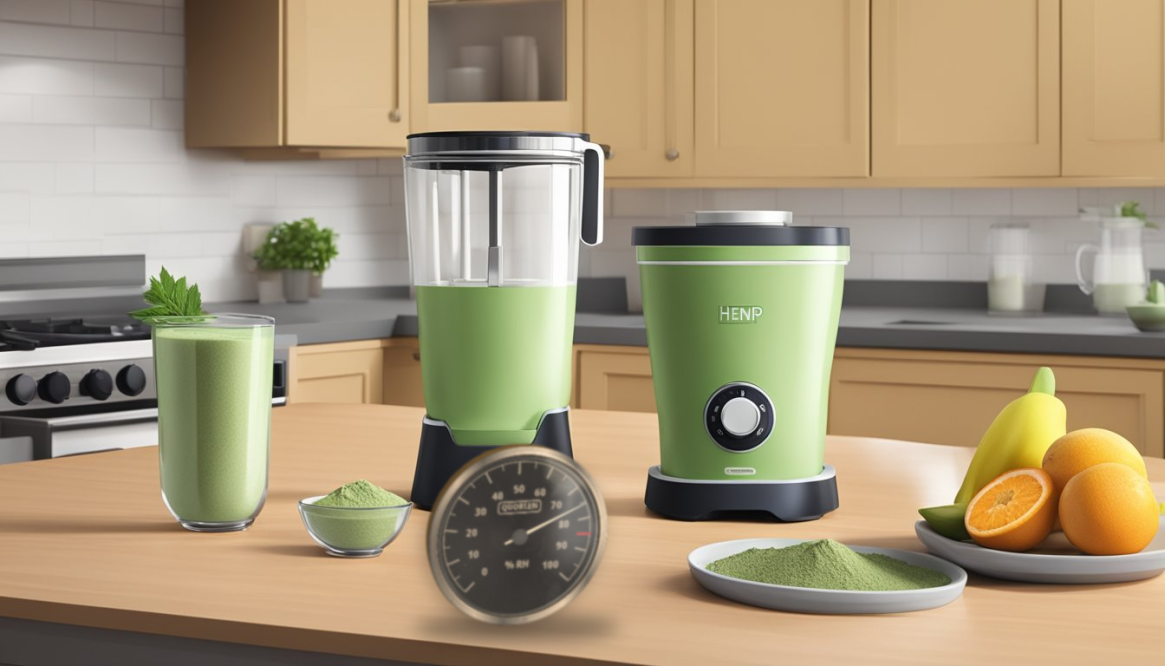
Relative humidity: {"value": 75, "unit": "%"}
